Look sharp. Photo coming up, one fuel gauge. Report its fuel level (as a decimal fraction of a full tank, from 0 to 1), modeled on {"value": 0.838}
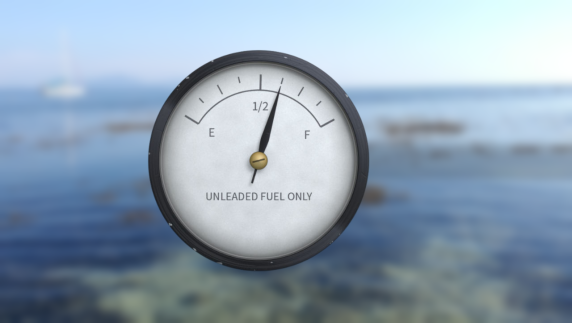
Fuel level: {"value": 0.625}
